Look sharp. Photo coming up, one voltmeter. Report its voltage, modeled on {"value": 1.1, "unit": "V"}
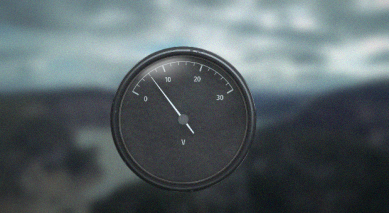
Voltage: {"value": 6, "unit": "V"}
